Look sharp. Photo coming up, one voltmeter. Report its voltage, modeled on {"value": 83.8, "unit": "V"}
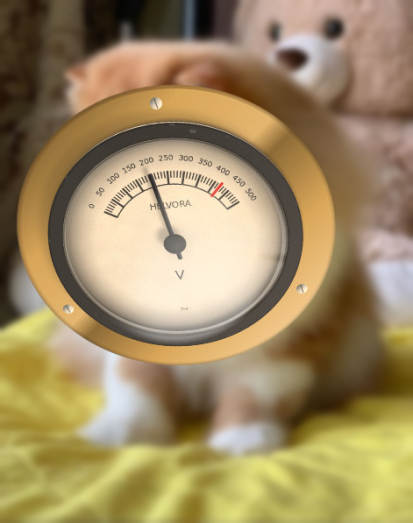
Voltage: {"value": 200, "unit": "V"}
